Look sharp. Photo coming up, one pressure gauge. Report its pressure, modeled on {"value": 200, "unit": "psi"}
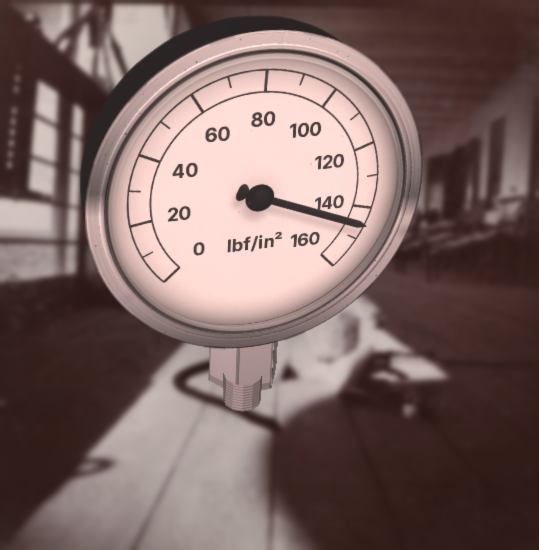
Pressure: {"value": 145, "unit": "psi"}
